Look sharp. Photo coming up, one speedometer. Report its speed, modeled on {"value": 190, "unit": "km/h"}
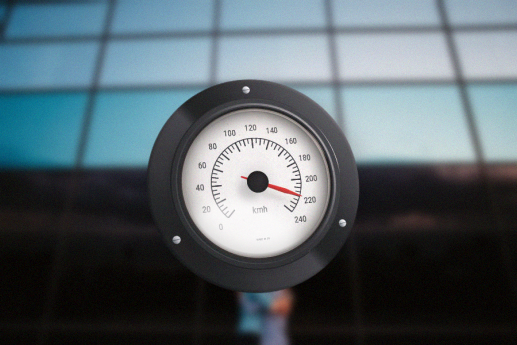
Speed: {"value": 220, "unit": "km/h"}
